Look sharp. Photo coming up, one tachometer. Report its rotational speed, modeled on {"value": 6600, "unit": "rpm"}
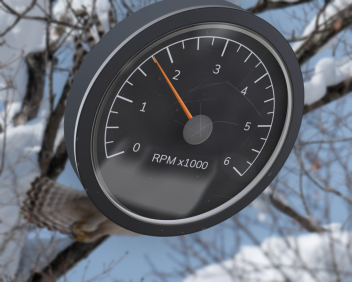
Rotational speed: {"value": 1750, "unit": "rpm"}
